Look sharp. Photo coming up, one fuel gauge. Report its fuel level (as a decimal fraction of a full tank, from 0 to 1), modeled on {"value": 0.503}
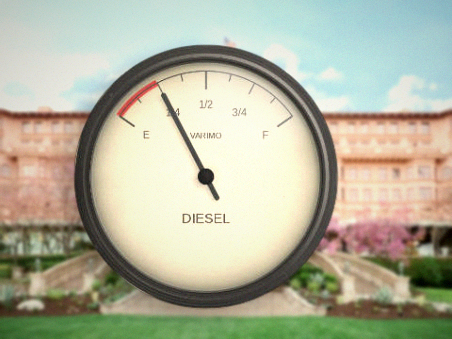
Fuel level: {"value": 0.25}
